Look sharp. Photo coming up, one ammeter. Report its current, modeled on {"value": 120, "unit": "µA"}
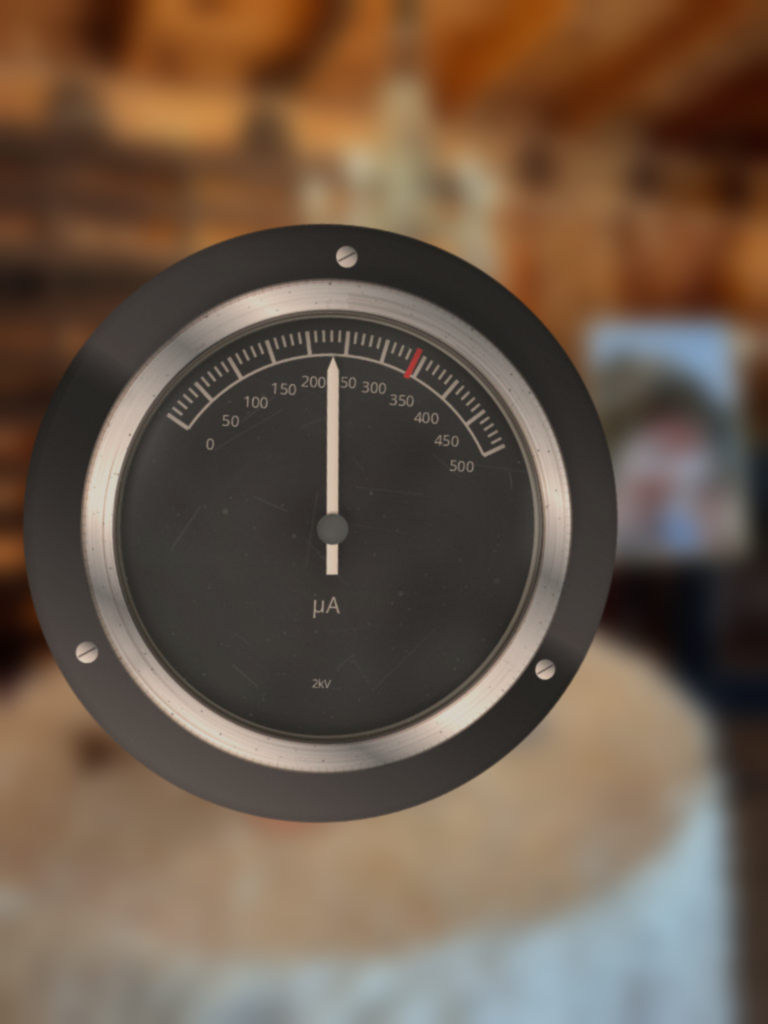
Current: {"value": 230, "unit": "µA"}
